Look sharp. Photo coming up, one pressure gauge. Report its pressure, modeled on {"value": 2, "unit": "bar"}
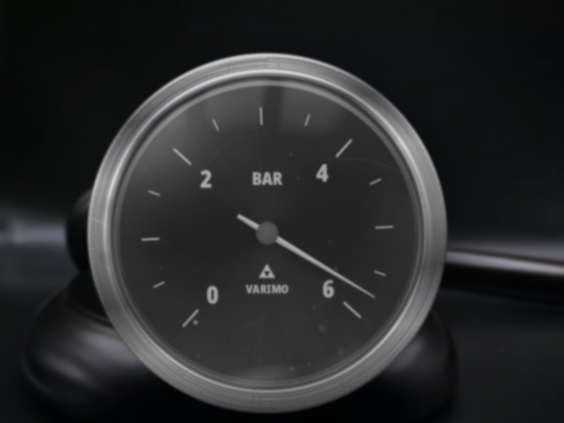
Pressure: {"value": 5.75, "unit": "bar"}
